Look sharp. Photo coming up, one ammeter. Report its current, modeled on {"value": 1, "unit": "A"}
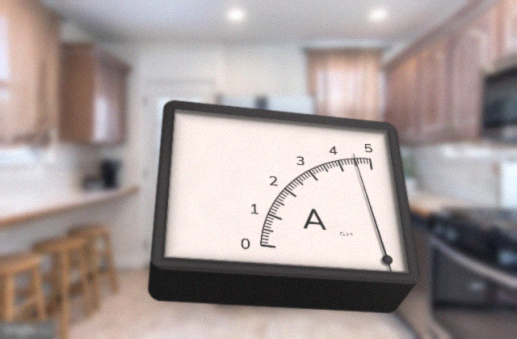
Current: {"value": 4.5, "unit": "A"}
